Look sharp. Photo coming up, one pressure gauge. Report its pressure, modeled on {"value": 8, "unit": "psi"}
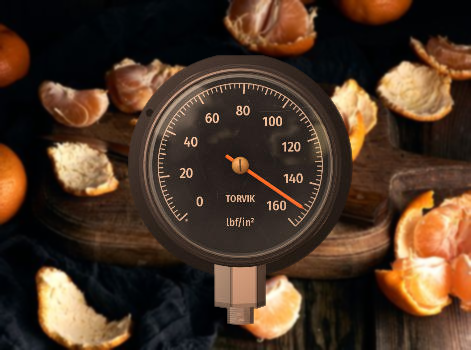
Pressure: {"value": 152, "unit": "psi"}
